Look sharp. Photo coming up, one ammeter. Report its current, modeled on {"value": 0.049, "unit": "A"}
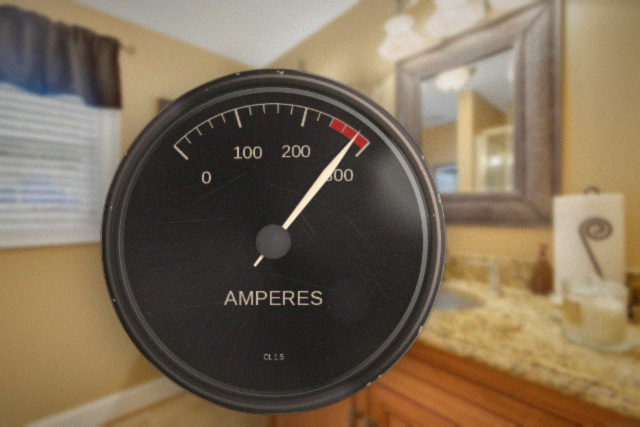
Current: {"value": 280, "unit": "A"}
